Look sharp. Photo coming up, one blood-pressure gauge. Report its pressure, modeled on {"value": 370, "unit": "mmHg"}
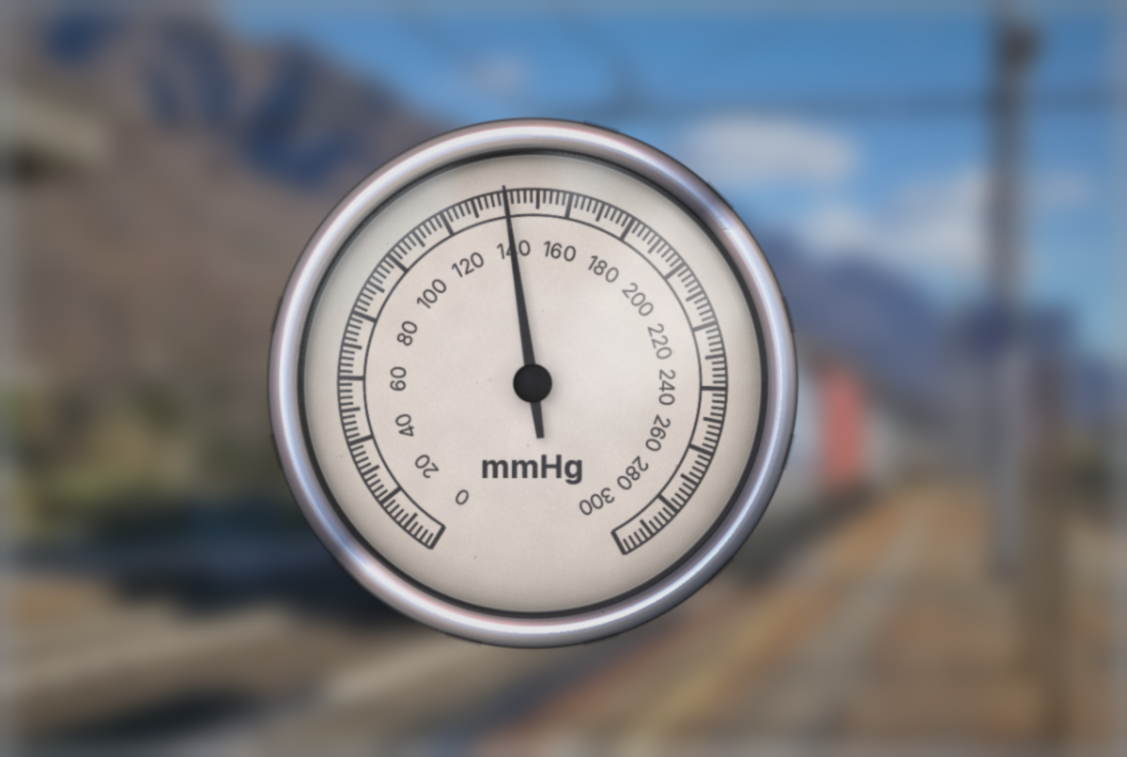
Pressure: {"value": 140, "unit": "mmHg"}
